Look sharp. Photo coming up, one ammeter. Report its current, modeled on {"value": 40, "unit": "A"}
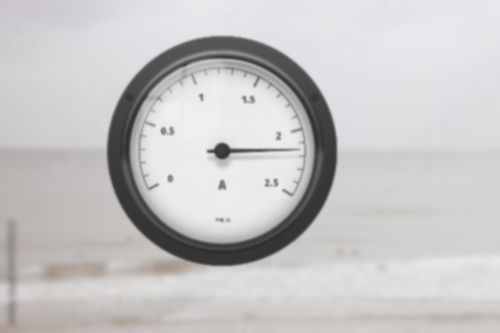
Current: {"value": 2.15, "unit": "A"}
